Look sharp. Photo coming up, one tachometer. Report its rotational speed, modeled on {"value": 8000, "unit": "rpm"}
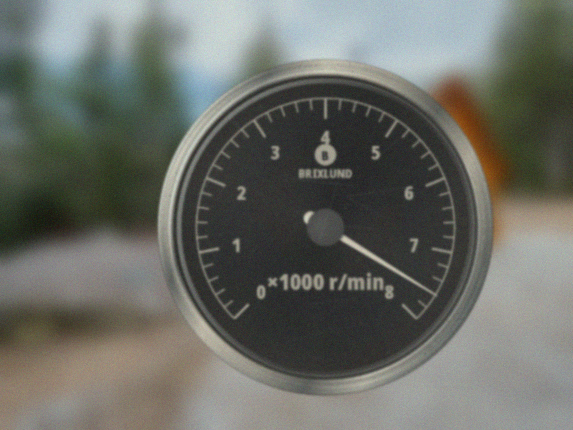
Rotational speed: {"value": 7600, "unit": "rpm"}
